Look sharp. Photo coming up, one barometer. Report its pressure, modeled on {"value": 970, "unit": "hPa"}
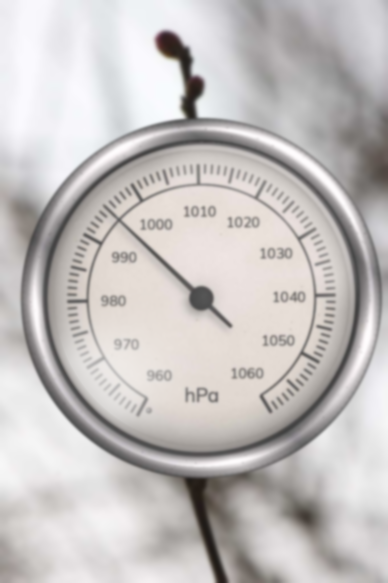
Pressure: {"value": 995, "unit": "hPa"}
